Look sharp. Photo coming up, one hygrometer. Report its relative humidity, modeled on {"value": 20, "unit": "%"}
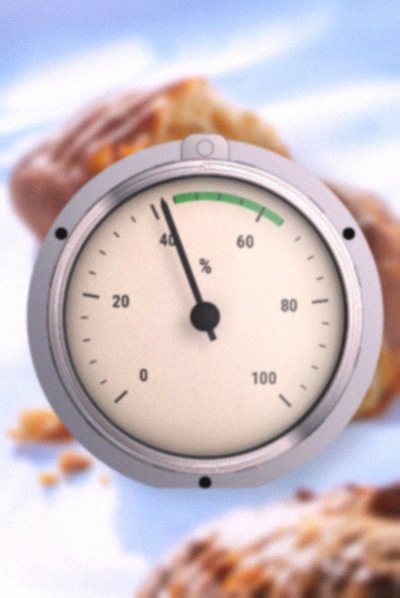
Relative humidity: {"value": 42, "unit": "%"}
